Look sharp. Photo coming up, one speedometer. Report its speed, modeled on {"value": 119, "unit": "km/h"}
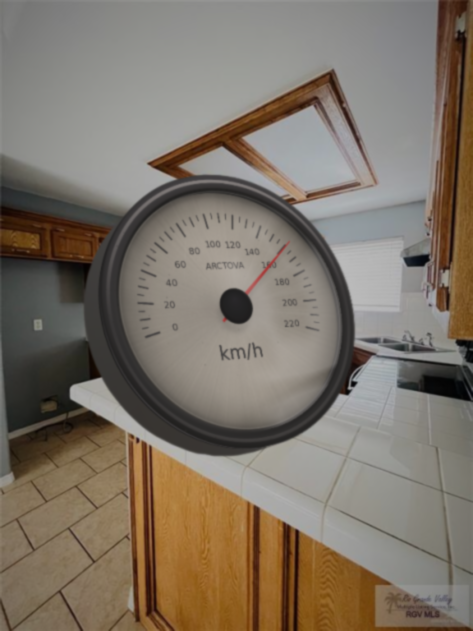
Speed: {"value": 160, "unit": "km/h"}
